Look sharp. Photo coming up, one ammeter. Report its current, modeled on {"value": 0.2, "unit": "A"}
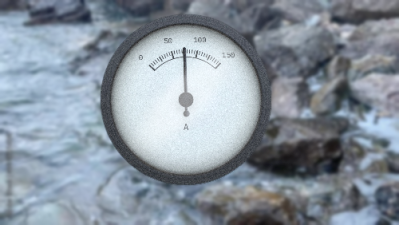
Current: {"value": 75, "unit": "A"}
